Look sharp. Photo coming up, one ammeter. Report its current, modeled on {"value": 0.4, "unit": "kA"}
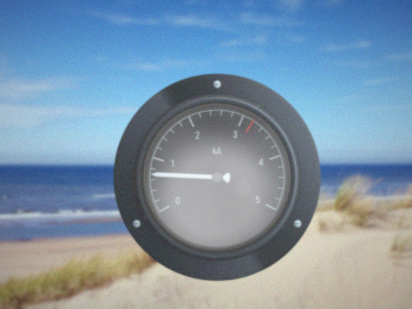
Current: {"value": 0.7, "unit": "kA"}
